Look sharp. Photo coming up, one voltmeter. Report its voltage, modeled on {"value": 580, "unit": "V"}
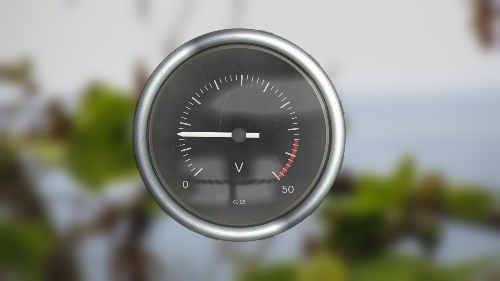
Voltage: {"value": 8, "unit": "V"}
